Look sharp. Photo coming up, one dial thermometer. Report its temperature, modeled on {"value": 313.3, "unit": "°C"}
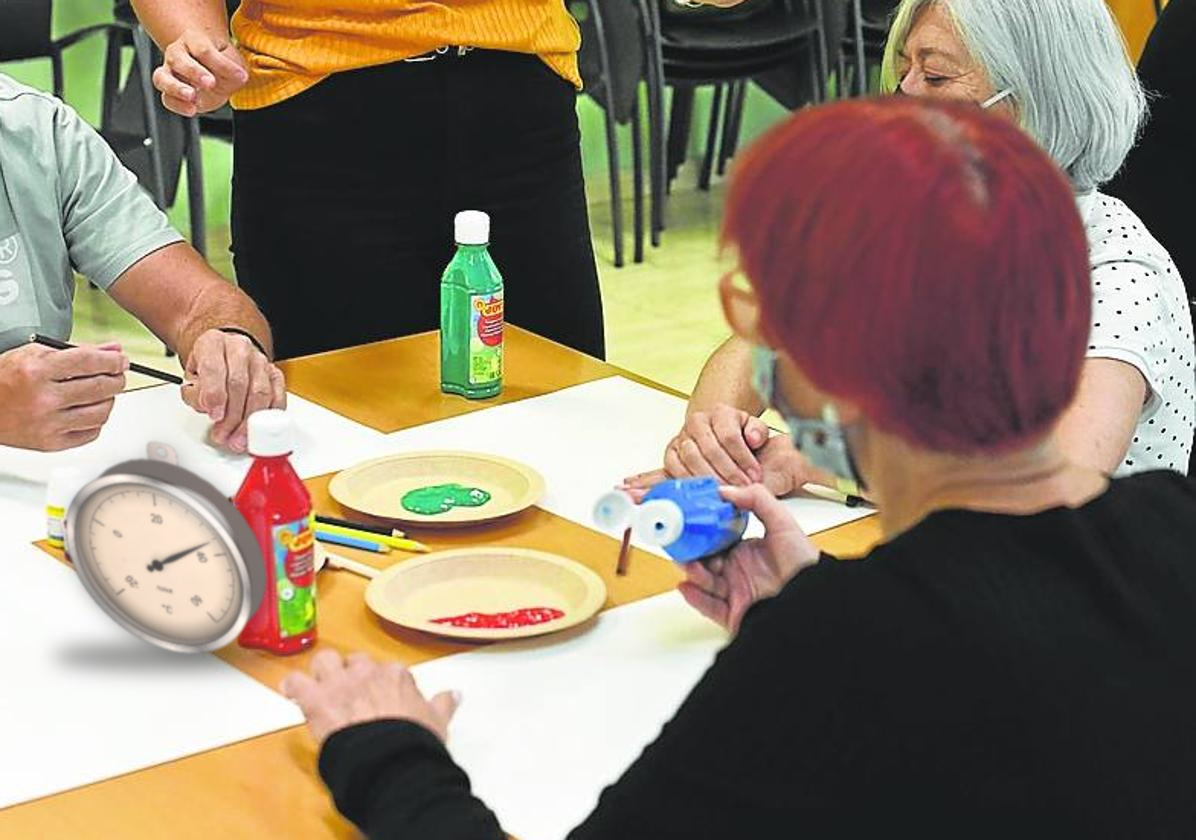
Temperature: {"value": 36, "unit": "°C"}
